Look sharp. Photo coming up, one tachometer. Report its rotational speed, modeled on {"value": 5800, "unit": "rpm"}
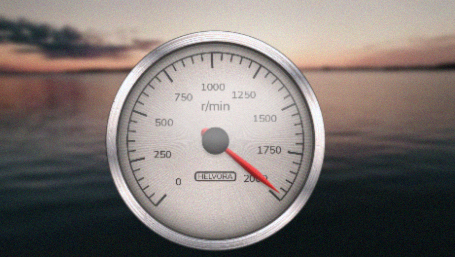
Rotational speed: {"value": 1975, "unit": "rpm"}
